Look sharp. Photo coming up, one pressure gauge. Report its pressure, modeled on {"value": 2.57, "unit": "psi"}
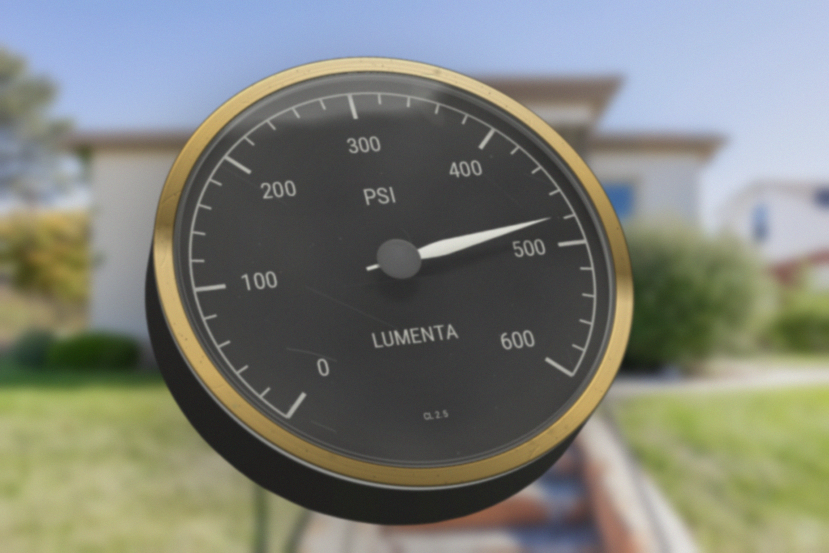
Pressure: {"value": 480, "unit": "psi"}
